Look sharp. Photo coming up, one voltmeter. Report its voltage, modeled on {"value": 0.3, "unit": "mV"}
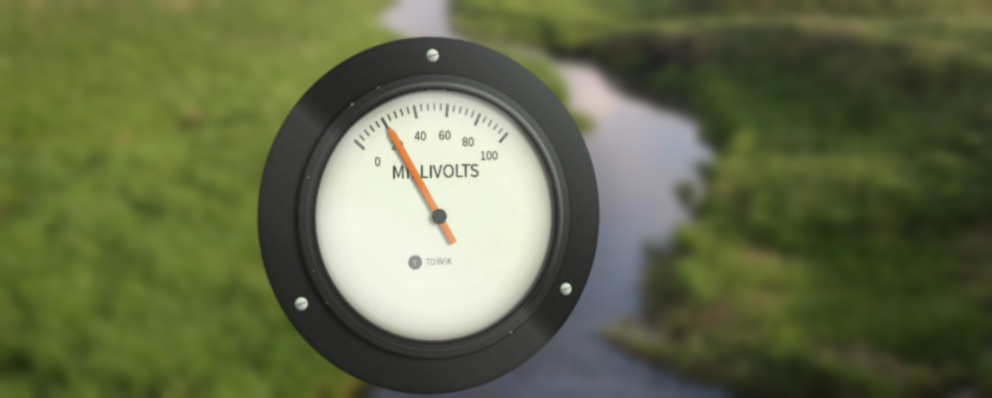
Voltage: {"value": 20, "unit": "mV"}
